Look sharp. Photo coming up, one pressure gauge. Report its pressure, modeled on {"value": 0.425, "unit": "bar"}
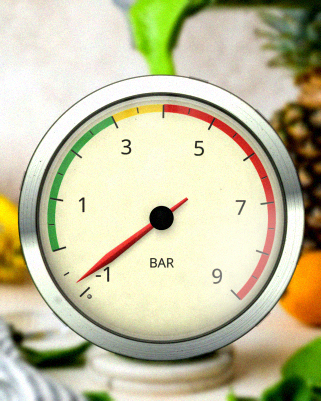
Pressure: {"value": -0.75, "unit": "bar"}
